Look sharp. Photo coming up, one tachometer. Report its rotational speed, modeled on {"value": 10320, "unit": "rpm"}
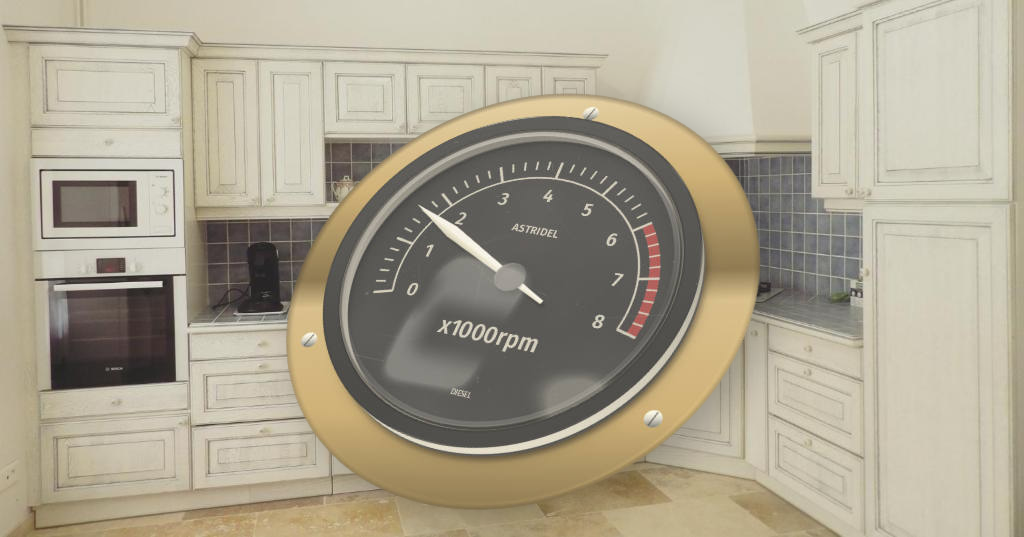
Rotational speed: {"value": 1600, "unit": "rpm"}
